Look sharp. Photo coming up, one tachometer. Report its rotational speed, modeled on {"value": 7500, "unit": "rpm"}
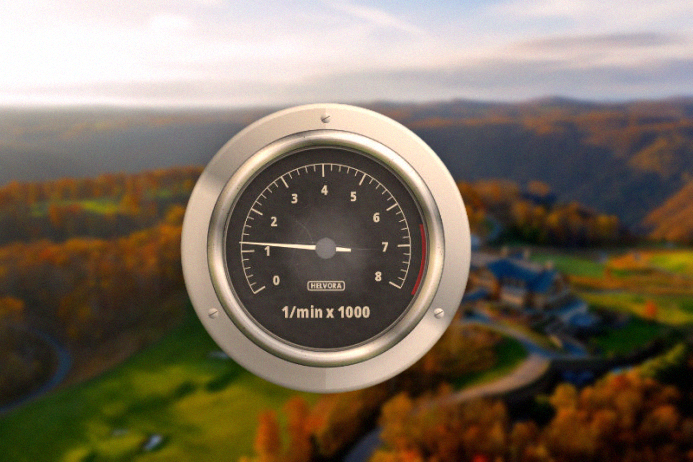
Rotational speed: {"value": 1200, "unit": "rpm"}
